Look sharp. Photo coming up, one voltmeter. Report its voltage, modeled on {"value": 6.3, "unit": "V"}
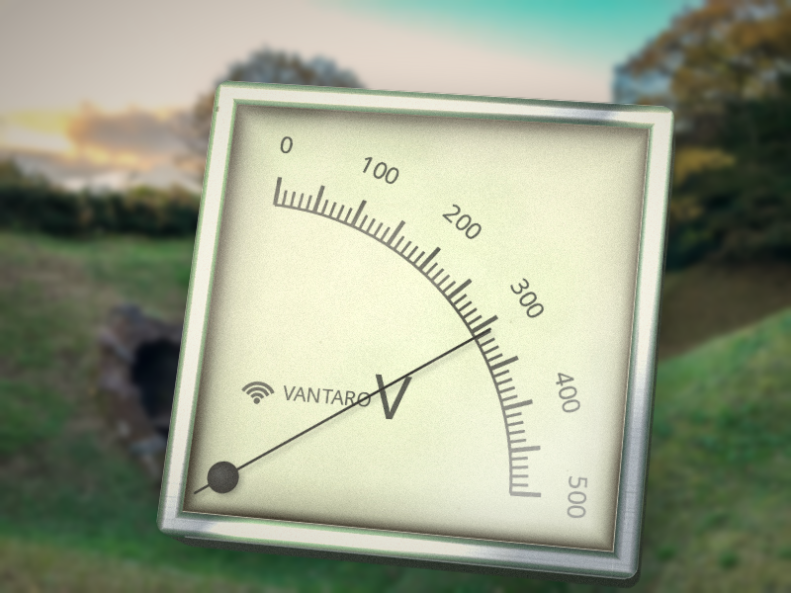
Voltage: {"value": 310, "unit": "V"}
